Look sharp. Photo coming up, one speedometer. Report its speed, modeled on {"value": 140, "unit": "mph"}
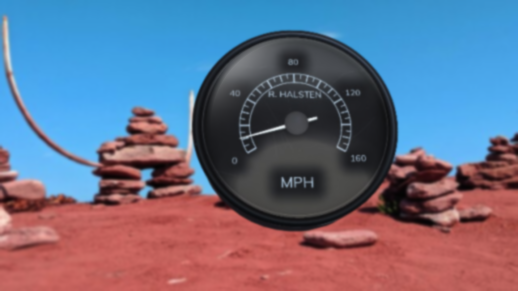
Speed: {"value": 10, "unit": "mph"}
